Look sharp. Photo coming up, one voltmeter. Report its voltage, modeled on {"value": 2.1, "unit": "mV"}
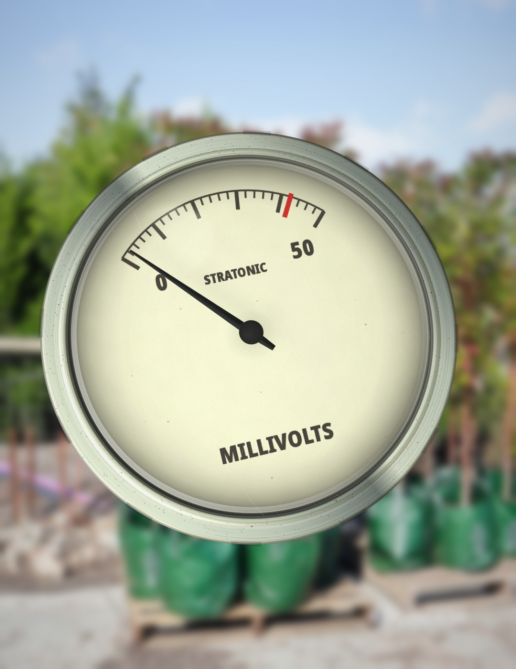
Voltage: {"value": 2, "unit": "mV"}
